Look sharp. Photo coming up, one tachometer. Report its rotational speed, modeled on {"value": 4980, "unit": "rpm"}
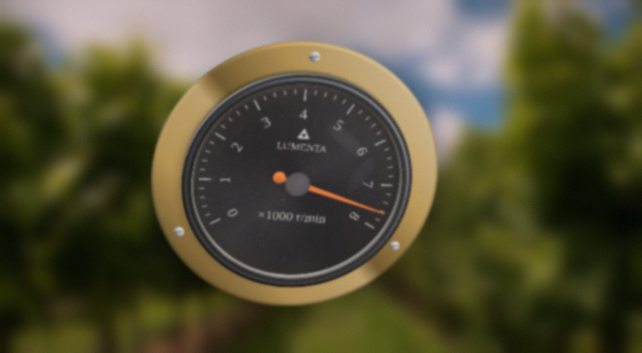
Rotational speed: {"value": 7600, "unit": "rpm"}
